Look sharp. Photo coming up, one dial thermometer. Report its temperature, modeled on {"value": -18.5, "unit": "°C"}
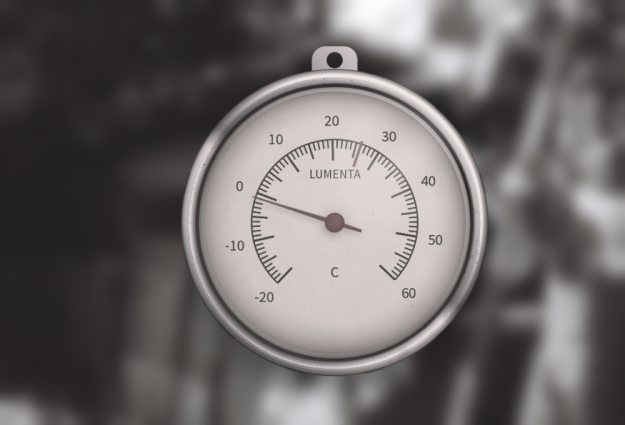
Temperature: {"value": -1, "unit": "°C"}
